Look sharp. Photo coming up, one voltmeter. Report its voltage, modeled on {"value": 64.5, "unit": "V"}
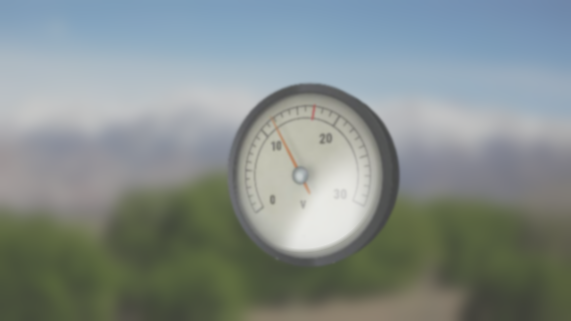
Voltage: {"value": 12, "unit": "V"}
